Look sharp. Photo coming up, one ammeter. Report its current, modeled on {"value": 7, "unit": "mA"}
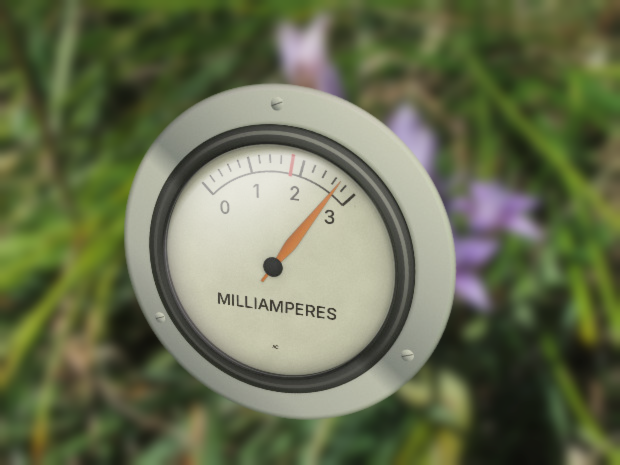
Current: {"value": 2.7, "unit": "mA"}
